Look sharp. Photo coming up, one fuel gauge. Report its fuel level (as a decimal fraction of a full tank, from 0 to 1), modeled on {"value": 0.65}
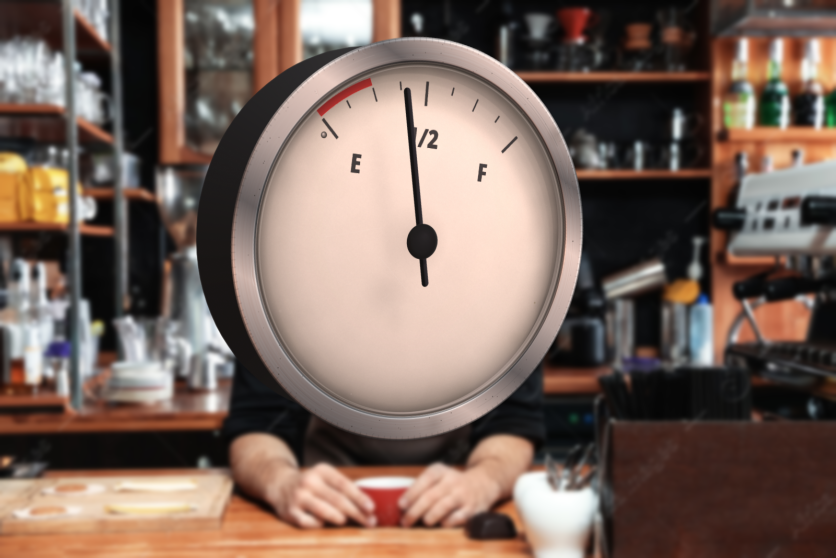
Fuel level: {"value": 0.375}
